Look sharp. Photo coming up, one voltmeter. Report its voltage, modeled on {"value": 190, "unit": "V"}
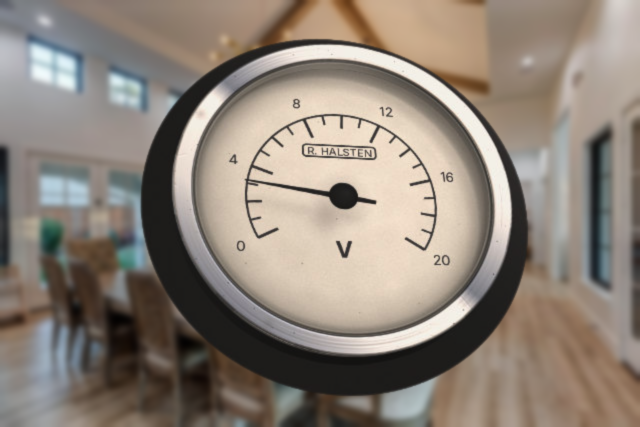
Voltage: {"value": 3, "unit": "V"}
